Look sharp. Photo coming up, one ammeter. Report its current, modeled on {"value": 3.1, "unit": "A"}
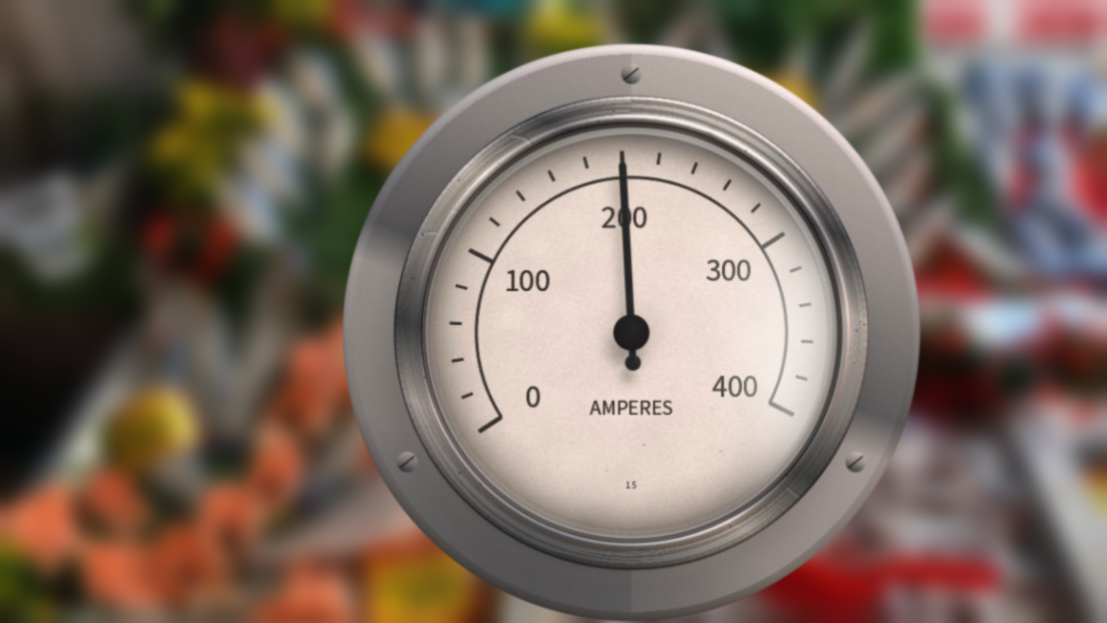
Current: {"value": 200, "unit": "A"}
